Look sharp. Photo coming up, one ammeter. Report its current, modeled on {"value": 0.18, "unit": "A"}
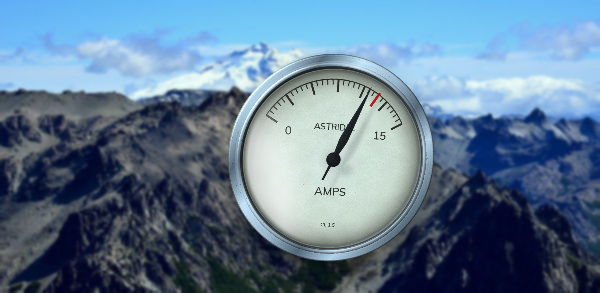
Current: {"value": 10.5, "unit": "A"}
